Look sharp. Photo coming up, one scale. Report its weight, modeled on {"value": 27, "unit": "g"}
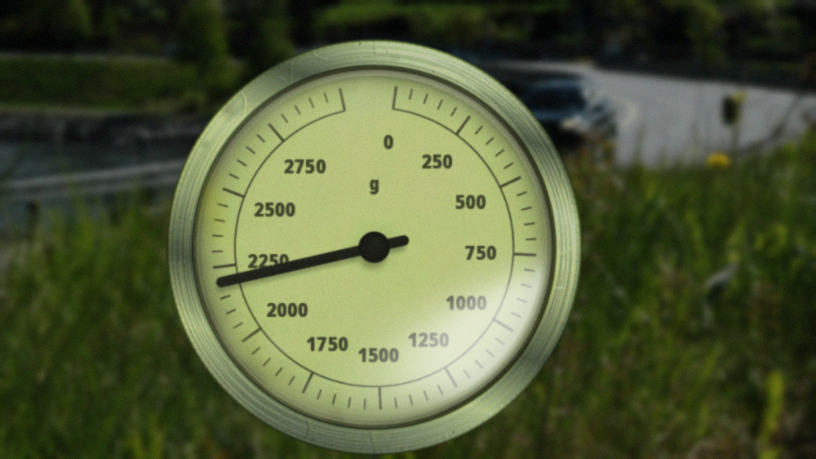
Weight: {"value": 2200, "unit": "g"}
